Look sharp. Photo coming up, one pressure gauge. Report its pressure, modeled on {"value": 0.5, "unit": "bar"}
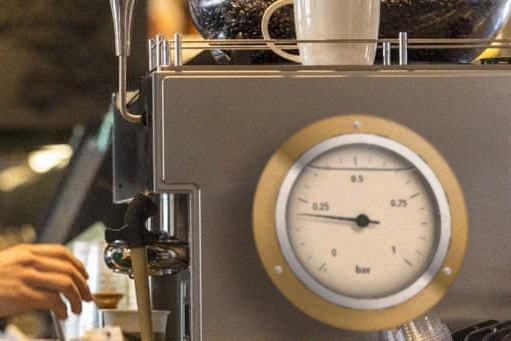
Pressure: {"value": 0.2, "unit": "bar"}
